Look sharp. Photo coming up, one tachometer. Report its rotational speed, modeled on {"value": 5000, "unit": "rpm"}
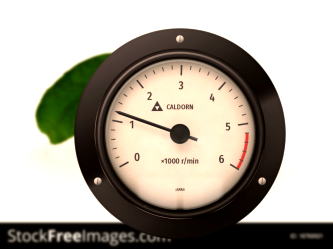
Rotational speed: {"value": 1200, "unit": "rpm"}
